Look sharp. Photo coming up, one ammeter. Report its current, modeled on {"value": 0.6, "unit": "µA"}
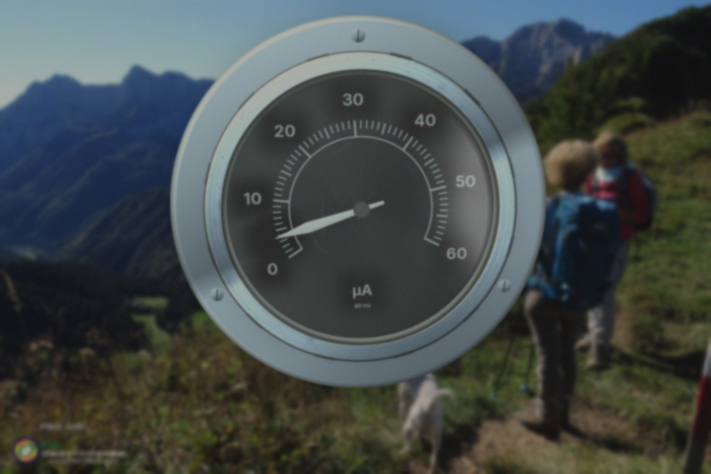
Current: {"value": 4, "unit": "µA"}
